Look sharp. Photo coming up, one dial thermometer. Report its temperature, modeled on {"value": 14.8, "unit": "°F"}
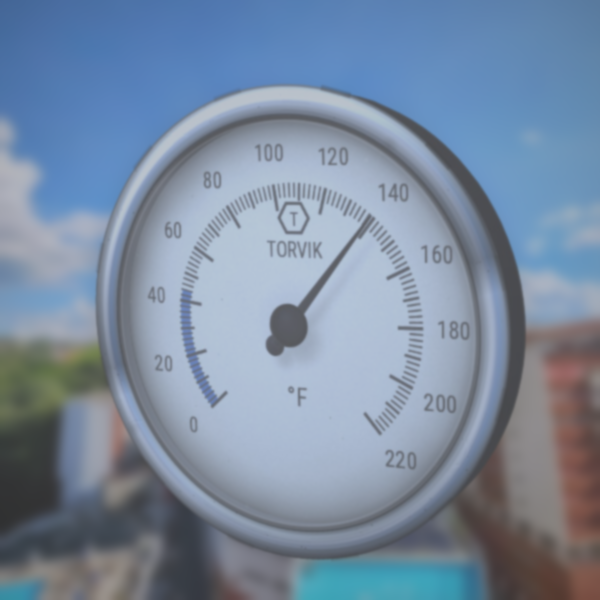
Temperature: {"value": 140, "unit": "°F"}
